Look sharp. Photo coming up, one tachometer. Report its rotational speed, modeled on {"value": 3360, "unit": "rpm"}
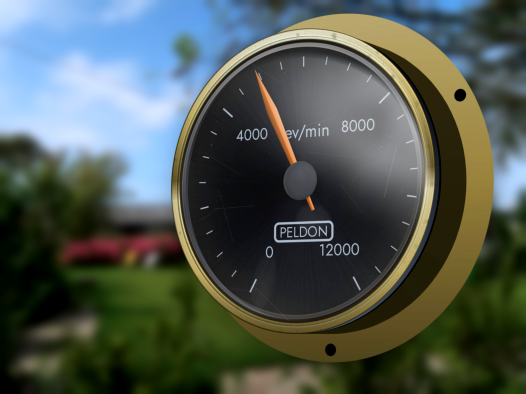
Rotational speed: {"value": 5000, "unit": "rpm"}
